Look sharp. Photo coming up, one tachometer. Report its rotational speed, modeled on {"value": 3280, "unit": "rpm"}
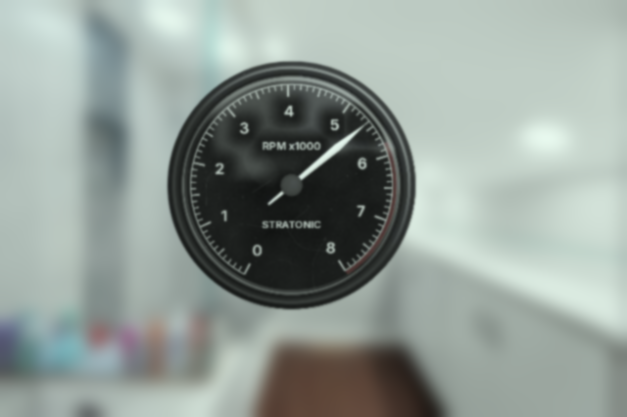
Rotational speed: {"value": 5400, "unit": "rpm"}
